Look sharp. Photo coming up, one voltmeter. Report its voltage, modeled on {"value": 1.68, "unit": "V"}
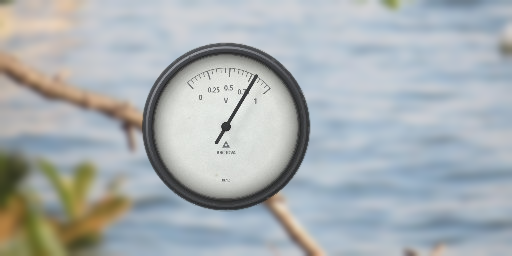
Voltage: {"value": 0.8, "unit": "V"}
